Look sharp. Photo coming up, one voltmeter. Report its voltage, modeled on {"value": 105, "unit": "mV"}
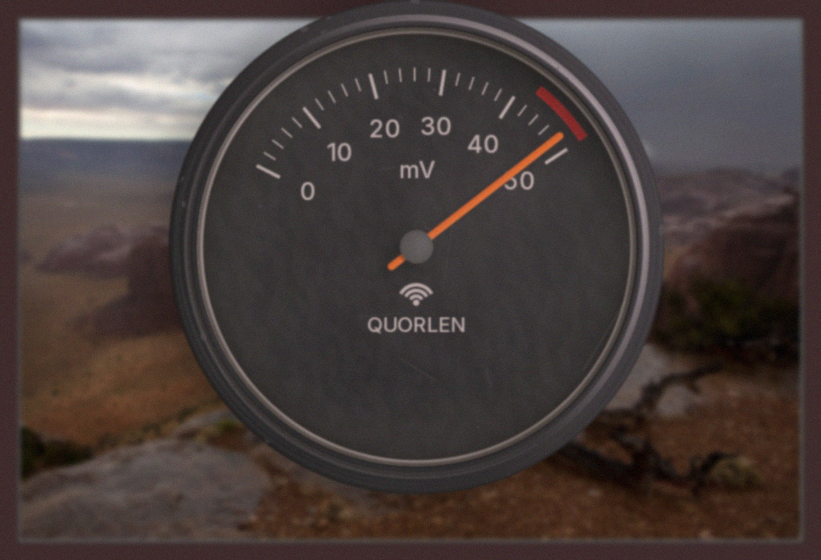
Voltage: {"value": 48, "unit": "mV"}
